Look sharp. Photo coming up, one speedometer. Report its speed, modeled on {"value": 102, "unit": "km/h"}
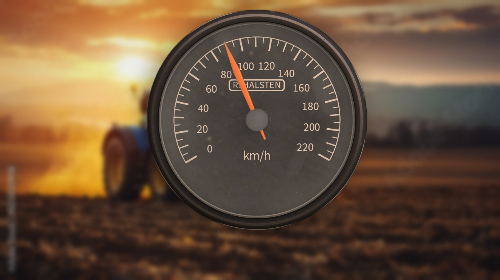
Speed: {"value": 90, "unit": "km/h"}
